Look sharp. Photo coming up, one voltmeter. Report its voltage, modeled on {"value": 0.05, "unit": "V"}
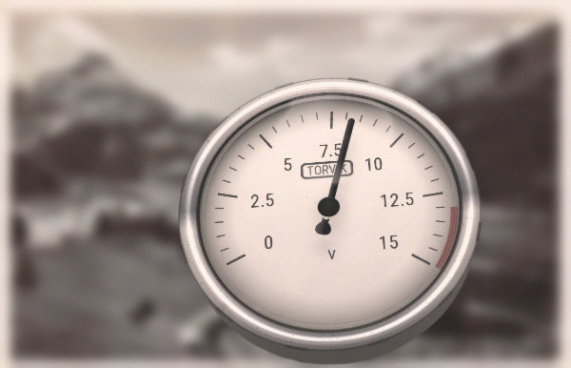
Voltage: {"value": 8.25, "unit": "V"}
